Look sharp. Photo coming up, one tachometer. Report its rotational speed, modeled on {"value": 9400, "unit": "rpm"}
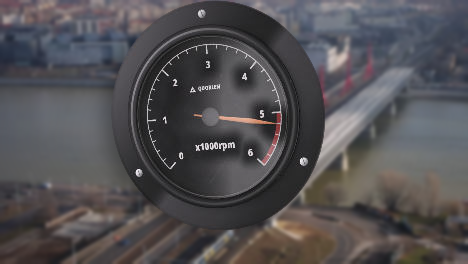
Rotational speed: {"value": 5200, "unit": "rpm"}
